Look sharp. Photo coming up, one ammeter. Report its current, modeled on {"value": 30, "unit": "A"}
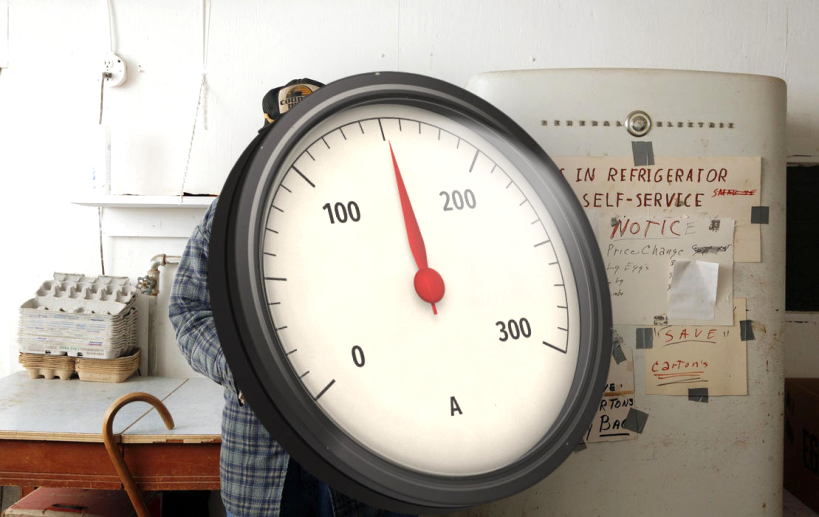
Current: {"value": 150, "unit": "A"}
